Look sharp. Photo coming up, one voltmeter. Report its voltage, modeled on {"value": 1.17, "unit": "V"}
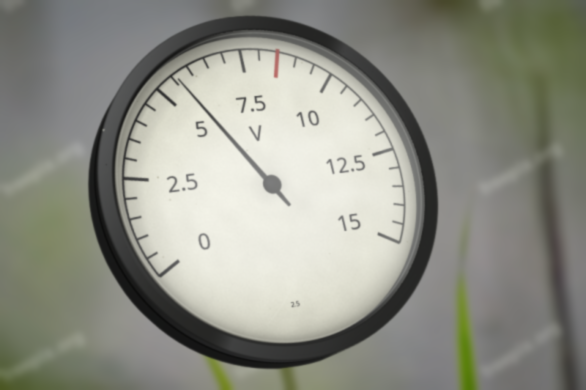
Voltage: {"value": 5.5, "unit": "V"}
